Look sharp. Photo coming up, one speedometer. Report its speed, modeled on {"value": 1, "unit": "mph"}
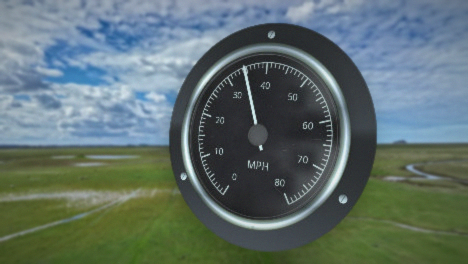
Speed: {"value": 35, "unit": "mph"}
